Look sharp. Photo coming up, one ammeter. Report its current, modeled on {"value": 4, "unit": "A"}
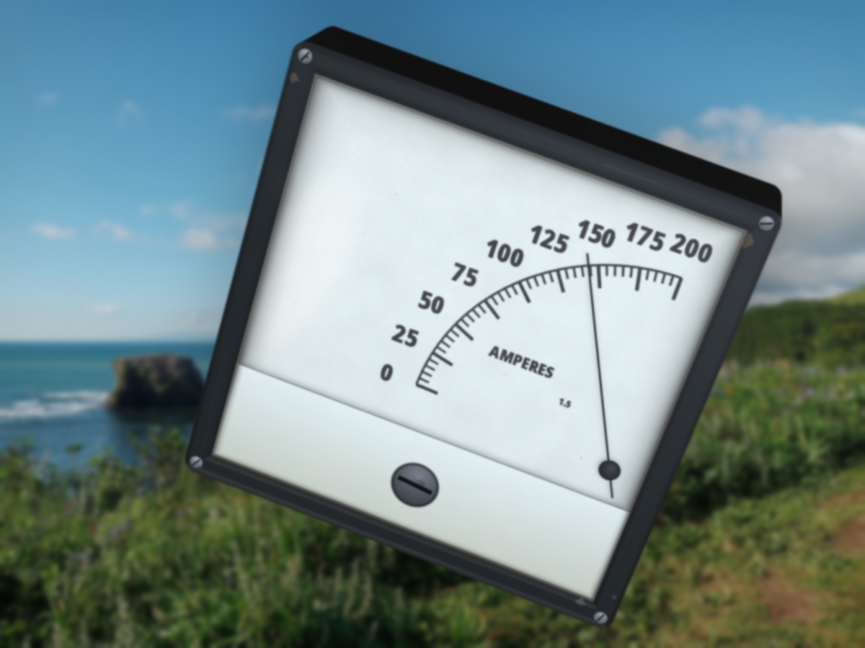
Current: {"value": 145, "unit": "A"}
